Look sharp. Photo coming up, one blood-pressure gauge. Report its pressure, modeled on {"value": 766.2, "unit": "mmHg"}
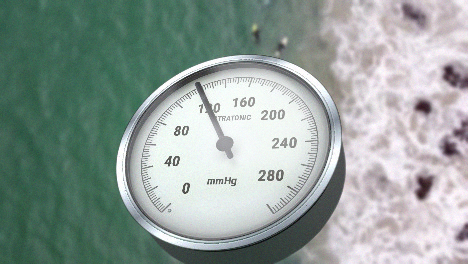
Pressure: {"value": 120, "unit": "mmHg"}
